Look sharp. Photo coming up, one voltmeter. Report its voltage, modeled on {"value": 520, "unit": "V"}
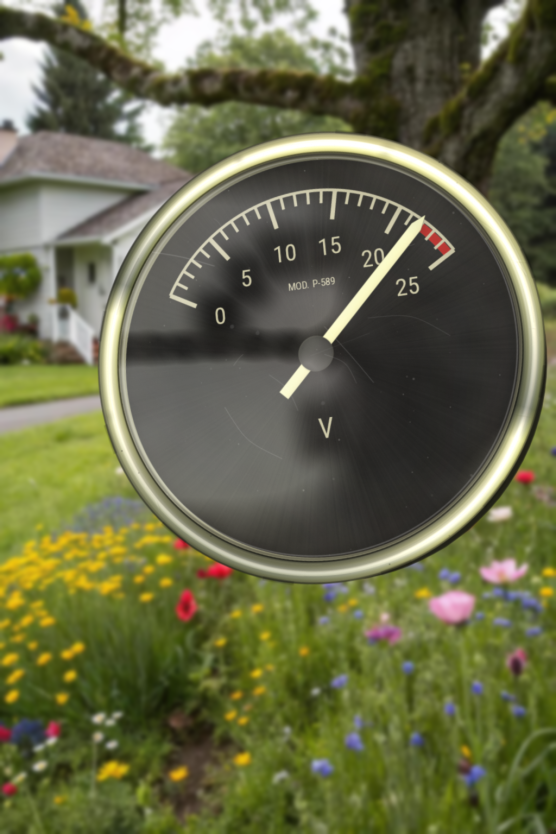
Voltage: {"value": 22, "unit": "V"}
